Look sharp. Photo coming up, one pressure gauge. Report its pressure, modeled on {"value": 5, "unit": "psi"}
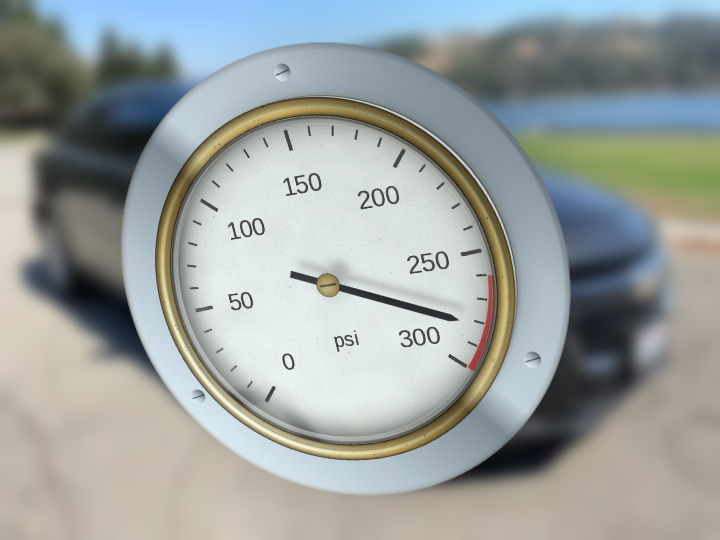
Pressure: {"value": 280, "unit": "psi"}
